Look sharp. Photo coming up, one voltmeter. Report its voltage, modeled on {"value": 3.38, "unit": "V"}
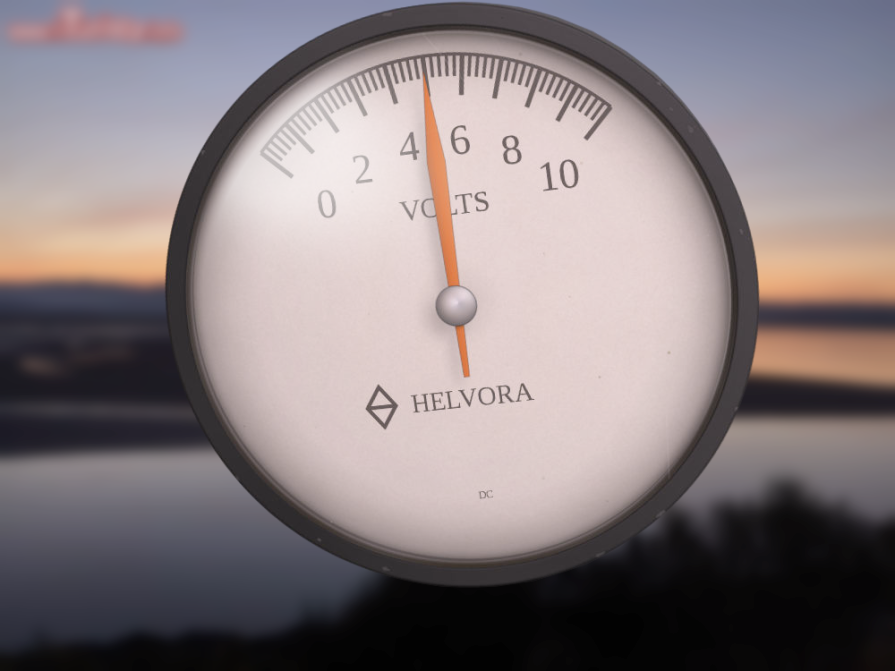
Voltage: {"value": 5, "unit": "V"}
